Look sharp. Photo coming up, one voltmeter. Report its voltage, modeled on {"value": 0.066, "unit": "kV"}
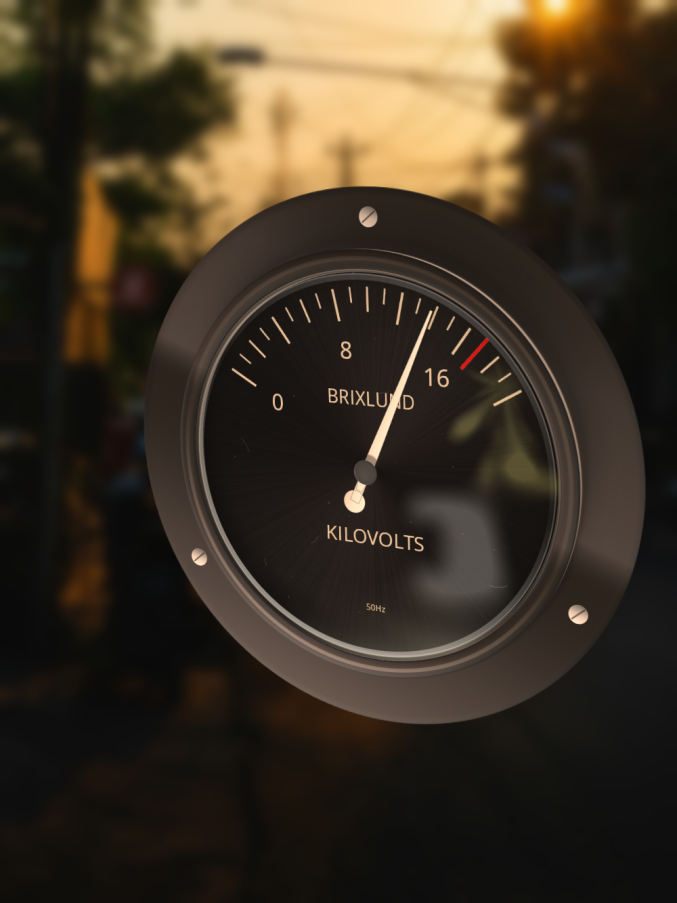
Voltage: {"value": 14, "unit": "kV"}
